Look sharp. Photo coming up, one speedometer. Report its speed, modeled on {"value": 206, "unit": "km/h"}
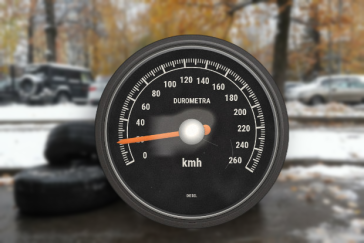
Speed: {"value": 20, "unit": "km/h"}
